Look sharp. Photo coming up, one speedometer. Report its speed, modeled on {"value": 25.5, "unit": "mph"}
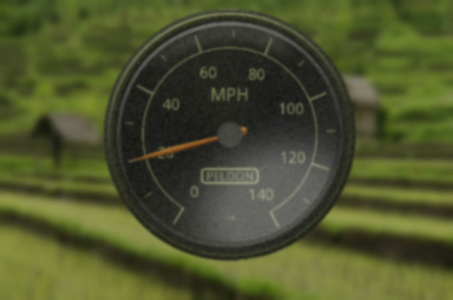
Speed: {"value": 20, "unit": "mph"}
